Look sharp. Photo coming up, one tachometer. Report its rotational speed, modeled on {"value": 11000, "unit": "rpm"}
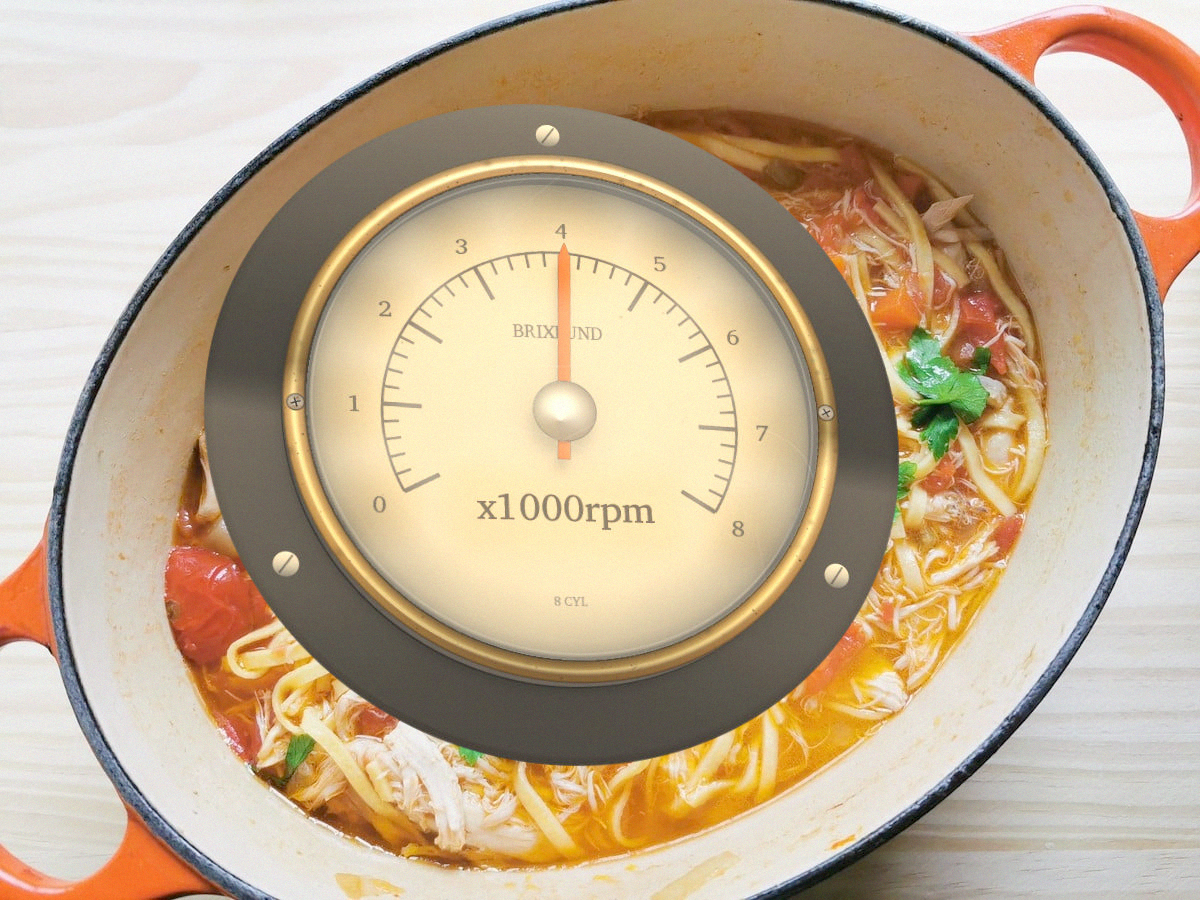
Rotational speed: {"value": 4000, "unit": "rpm"}
